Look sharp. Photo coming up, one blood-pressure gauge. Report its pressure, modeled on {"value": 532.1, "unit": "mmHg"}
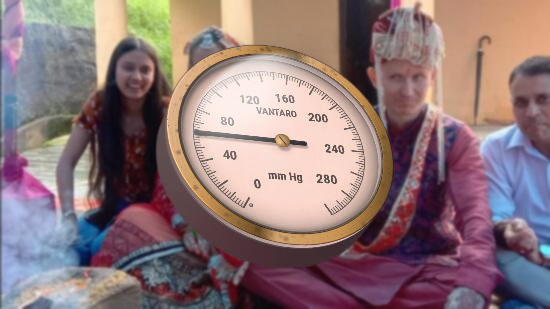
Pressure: {"value": 60, "unit": "mmHg"}
